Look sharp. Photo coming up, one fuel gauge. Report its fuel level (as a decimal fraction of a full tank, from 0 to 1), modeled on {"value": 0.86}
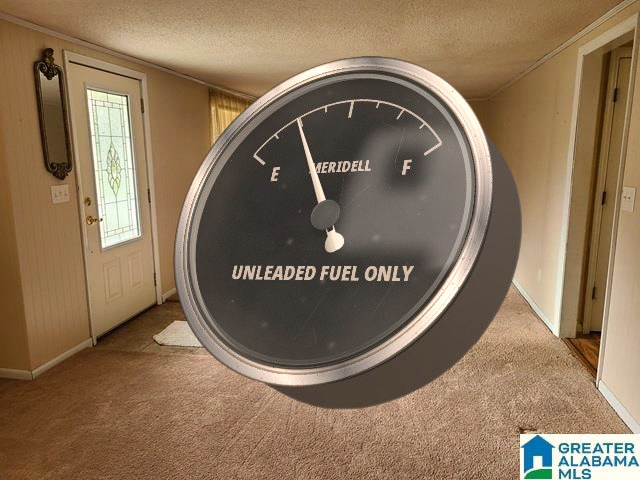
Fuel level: {"value": 0.25}
